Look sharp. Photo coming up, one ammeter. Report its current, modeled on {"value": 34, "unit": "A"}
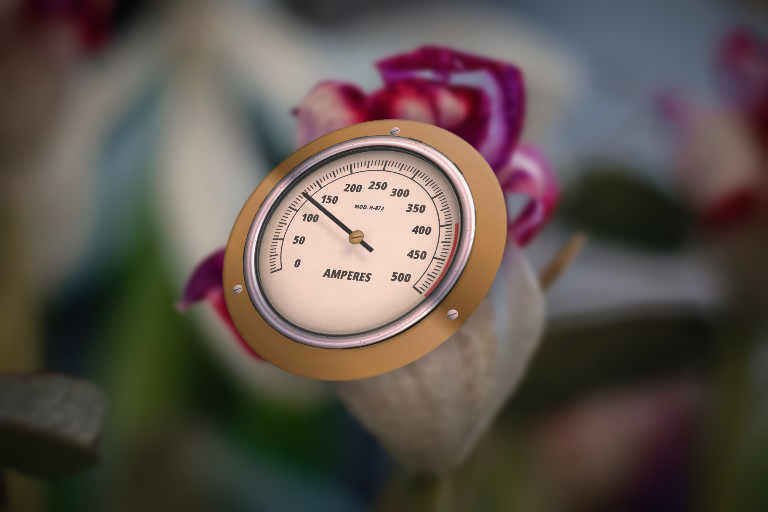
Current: {"value": 125, "unit": "A"}
